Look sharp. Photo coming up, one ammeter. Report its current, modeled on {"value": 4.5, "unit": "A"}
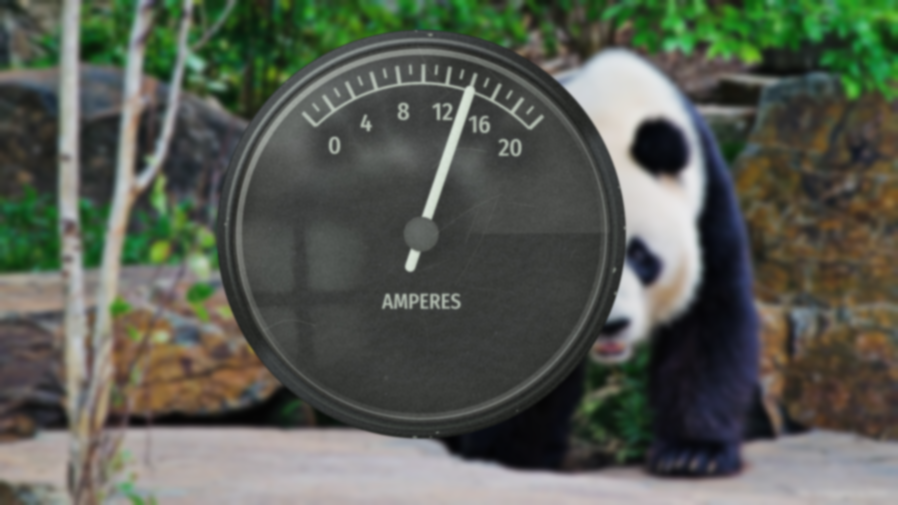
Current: {"value": 14, "unit": "A"}
